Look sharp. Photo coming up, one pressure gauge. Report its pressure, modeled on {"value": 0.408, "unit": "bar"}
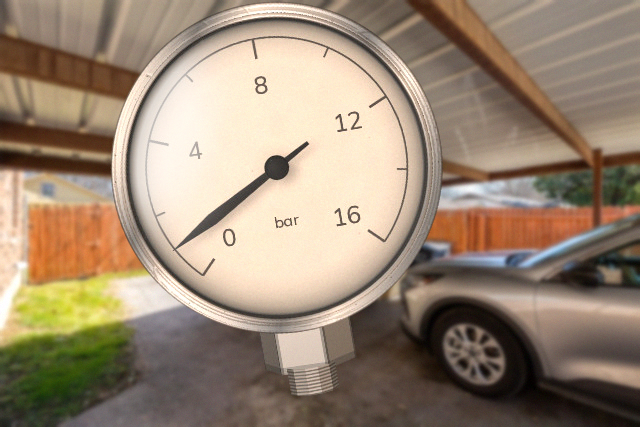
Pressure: {"value": 1, "unit": "bar"}
